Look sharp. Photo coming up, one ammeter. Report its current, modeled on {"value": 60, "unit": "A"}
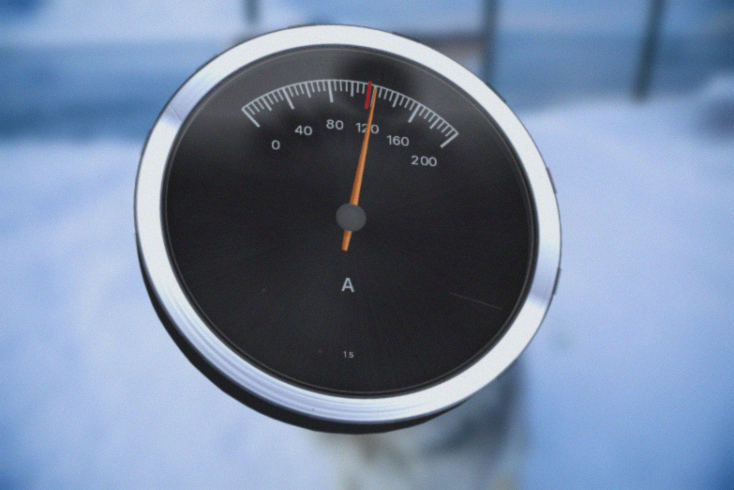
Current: {"value": 120, "unit": "A"}
